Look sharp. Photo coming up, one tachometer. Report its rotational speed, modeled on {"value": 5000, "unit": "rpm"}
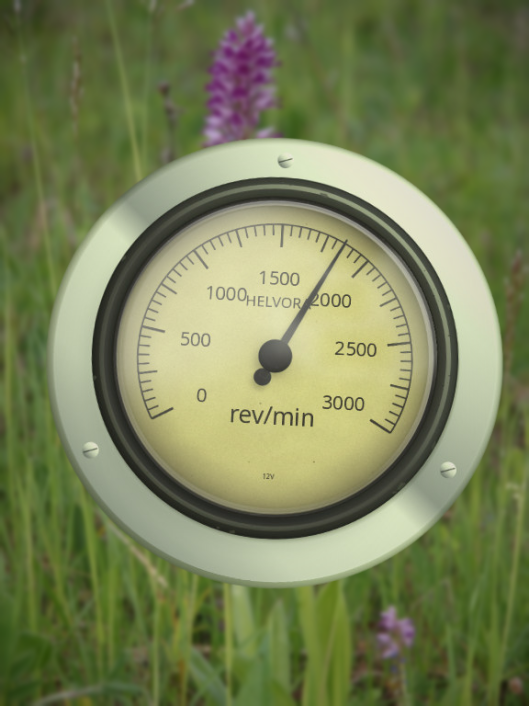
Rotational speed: {"value": 1850, "unit": "rpm"}
